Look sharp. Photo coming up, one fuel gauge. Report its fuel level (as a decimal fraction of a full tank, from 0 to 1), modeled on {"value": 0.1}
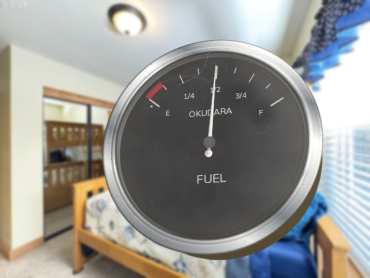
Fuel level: {"value": 0.5}
